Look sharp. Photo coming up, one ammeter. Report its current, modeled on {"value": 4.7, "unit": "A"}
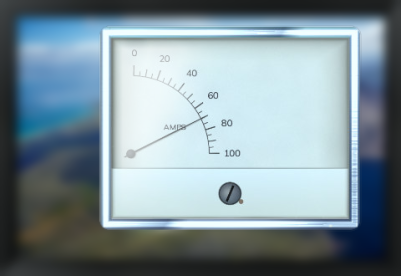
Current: {"value": 70, "unit": "A"}
